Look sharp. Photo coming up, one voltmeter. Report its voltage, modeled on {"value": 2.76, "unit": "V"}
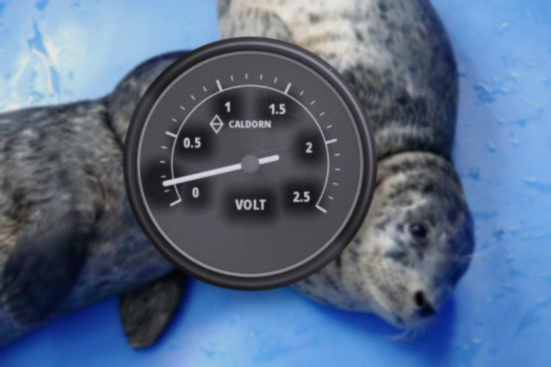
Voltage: {"value": 0.15, "unit": "V"}
